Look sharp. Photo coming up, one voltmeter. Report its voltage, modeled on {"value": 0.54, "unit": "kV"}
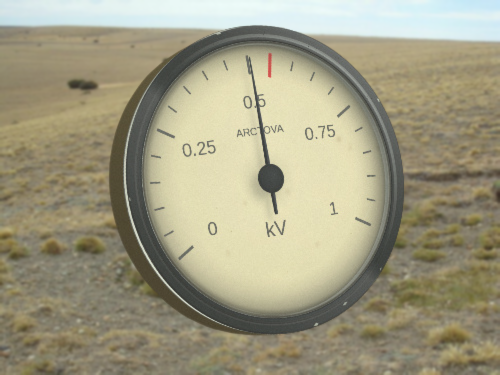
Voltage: {"value": 0.5, "unit": "kV"}
